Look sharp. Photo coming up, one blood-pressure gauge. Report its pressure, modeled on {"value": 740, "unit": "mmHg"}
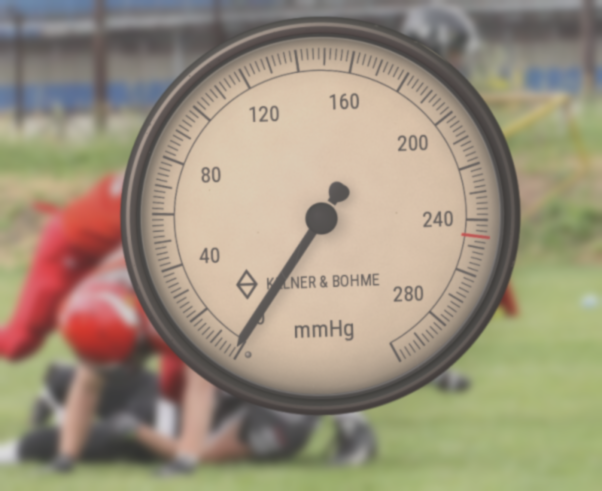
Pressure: {"value": 2, "unit": "mmHg"}
